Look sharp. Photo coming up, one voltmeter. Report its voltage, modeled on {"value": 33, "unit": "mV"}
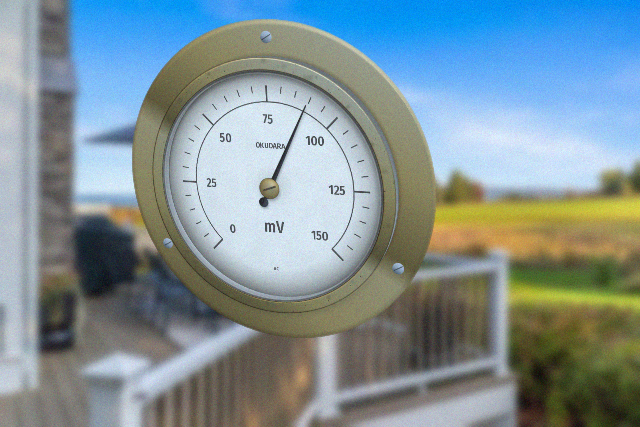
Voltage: {"value": 90, "unit": "mV"}
